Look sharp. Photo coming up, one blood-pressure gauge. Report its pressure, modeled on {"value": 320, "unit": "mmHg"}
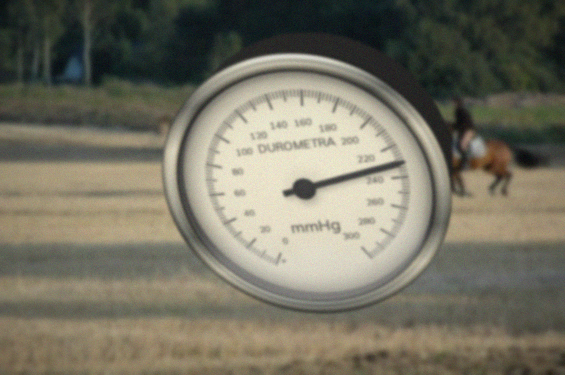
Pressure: {"value": 230, "unit": "mmHg"}
